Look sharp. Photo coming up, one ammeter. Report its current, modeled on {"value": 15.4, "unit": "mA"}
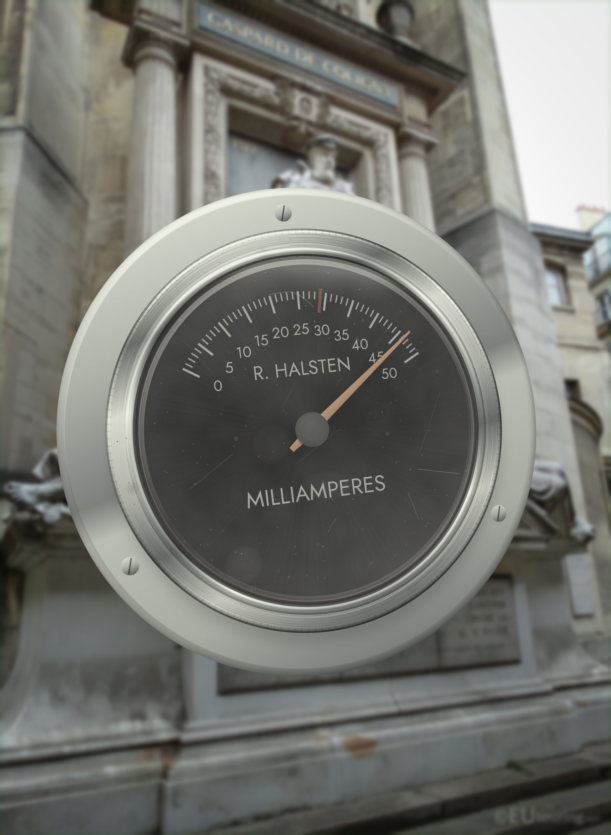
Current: {"value": 46, "unit": "mA"}
